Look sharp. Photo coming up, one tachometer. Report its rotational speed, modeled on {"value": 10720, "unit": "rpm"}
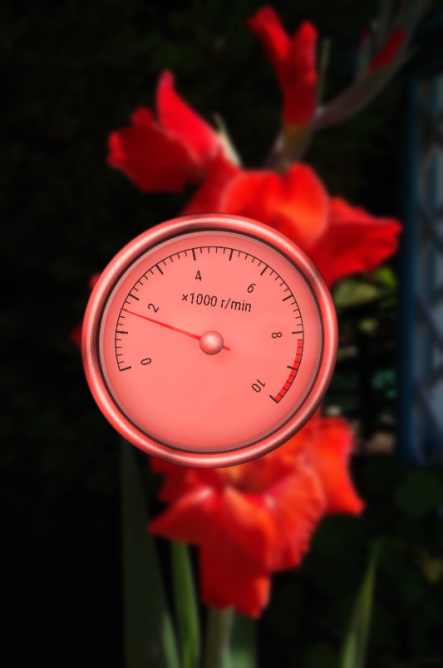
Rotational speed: {"value": 1600, "unit": "rpm"}
